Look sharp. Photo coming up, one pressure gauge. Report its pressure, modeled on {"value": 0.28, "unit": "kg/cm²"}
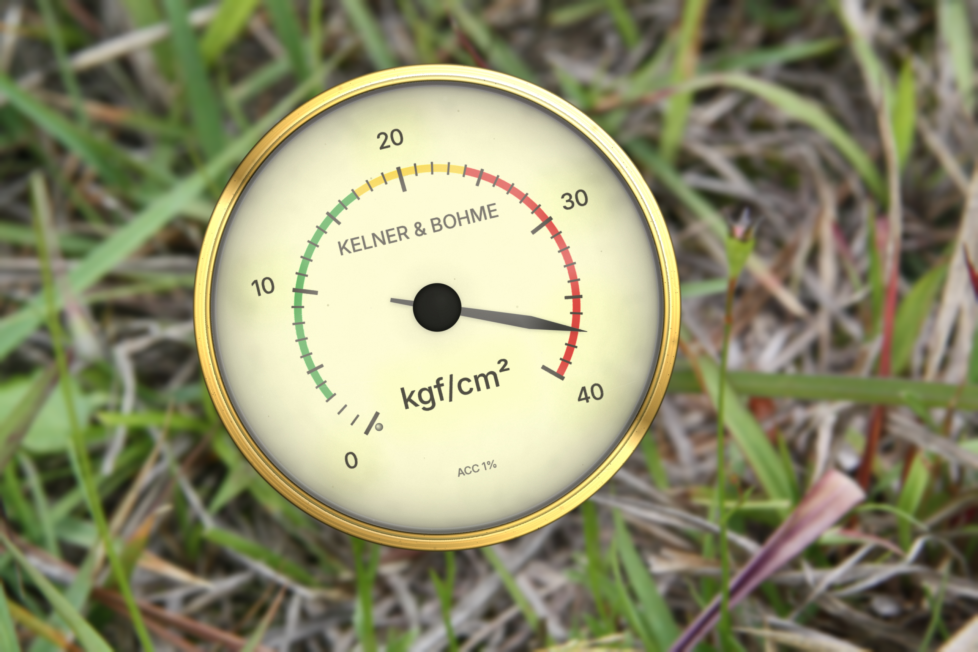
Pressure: {"value": 37, "unit": "kg/cm²"}
